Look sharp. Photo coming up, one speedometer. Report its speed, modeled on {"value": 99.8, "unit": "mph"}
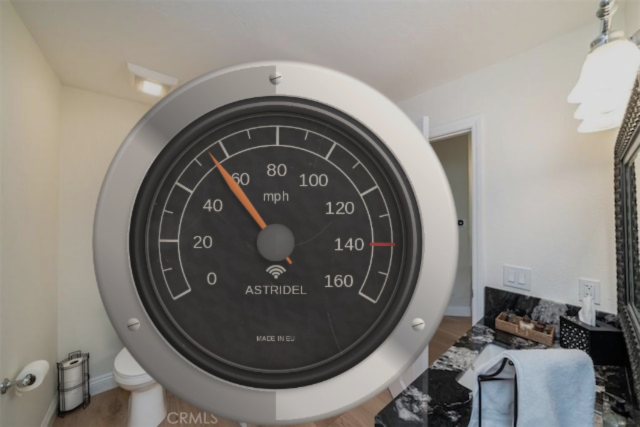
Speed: {"value": 55, "unit": "mph"}
